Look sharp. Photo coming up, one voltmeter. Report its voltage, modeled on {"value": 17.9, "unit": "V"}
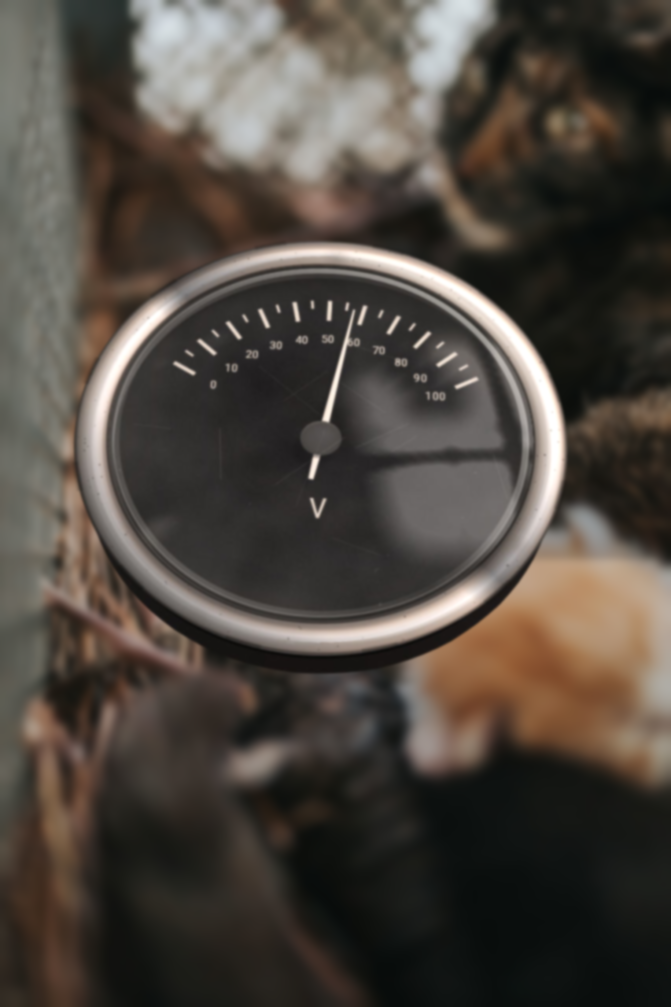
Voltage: {"value": 57.5, "unit": "V"}
